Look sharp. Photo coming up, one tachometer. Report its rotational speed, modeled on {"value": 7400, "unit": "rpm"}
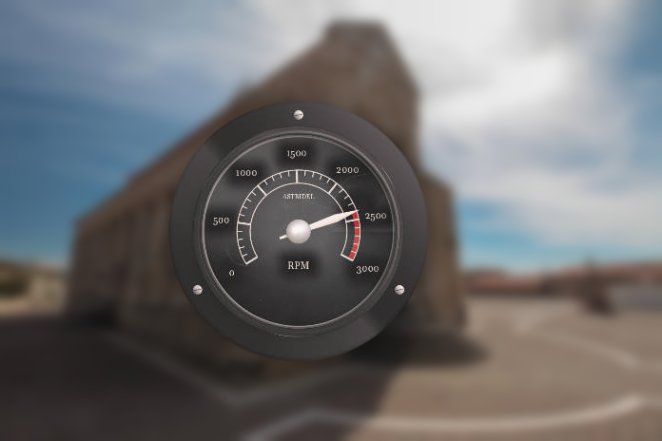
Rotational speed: {"value": 2400, "unit": "rpm"}
